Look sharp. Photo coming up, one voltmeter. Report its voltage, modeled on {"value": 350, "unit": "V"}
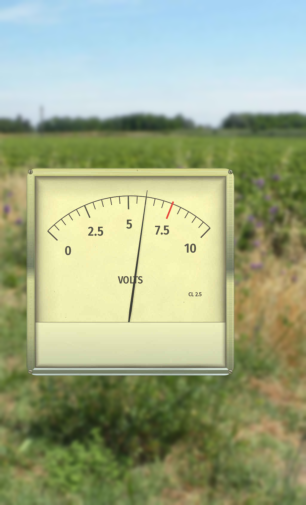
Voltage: {"value": 6, "unit": "V"}
